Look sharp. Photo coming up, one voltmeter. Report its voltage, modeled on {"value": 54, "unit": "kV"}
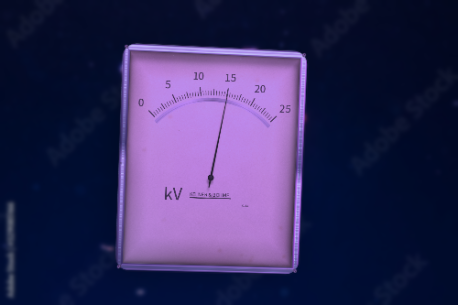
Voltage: {"value": 15, "unit": "kV"}
